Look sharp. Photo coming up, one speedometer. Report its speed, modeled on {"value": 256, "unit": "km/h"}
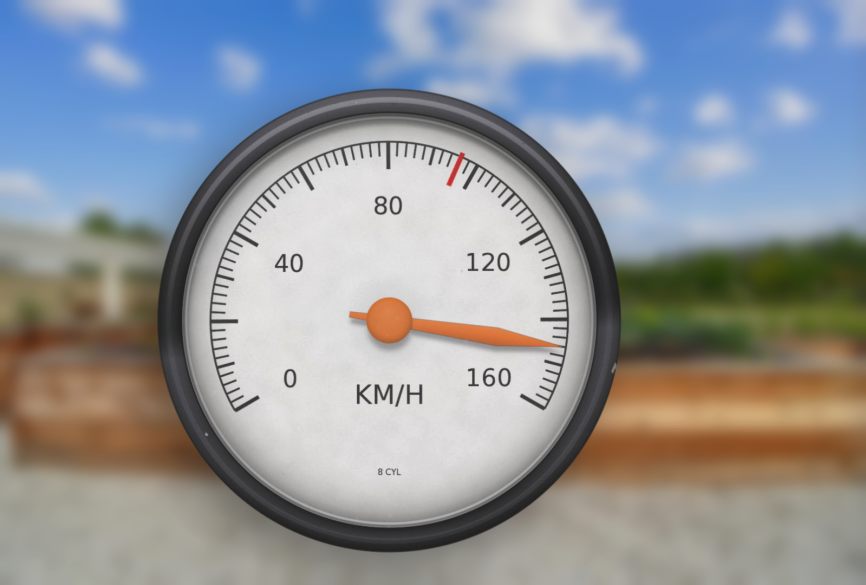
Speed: {"value": 146, "unit": "km/h"}
